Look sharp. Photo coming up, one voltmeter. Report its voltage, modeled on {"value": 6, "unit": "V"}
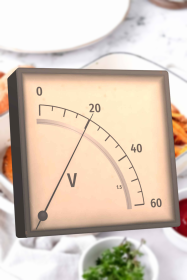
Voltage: {"value": 20, "unit": "V"}
